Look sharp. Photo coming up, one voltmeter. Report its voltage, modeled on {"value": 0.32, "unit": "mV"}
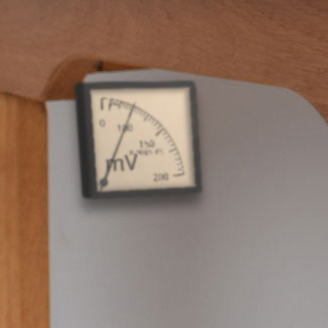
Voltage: {"value": 100, "unit": "mV"}
